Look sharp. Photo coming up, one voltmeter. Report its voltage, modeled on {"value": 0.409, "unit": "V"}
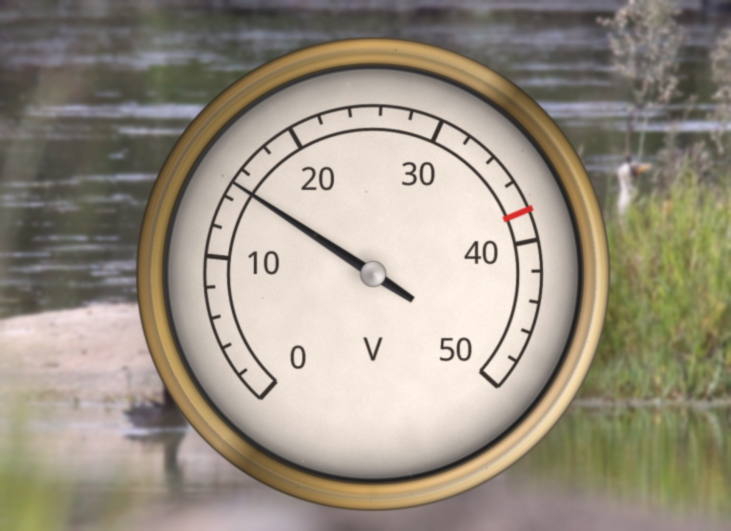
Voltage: {"value": 15, "unit": "V"}
